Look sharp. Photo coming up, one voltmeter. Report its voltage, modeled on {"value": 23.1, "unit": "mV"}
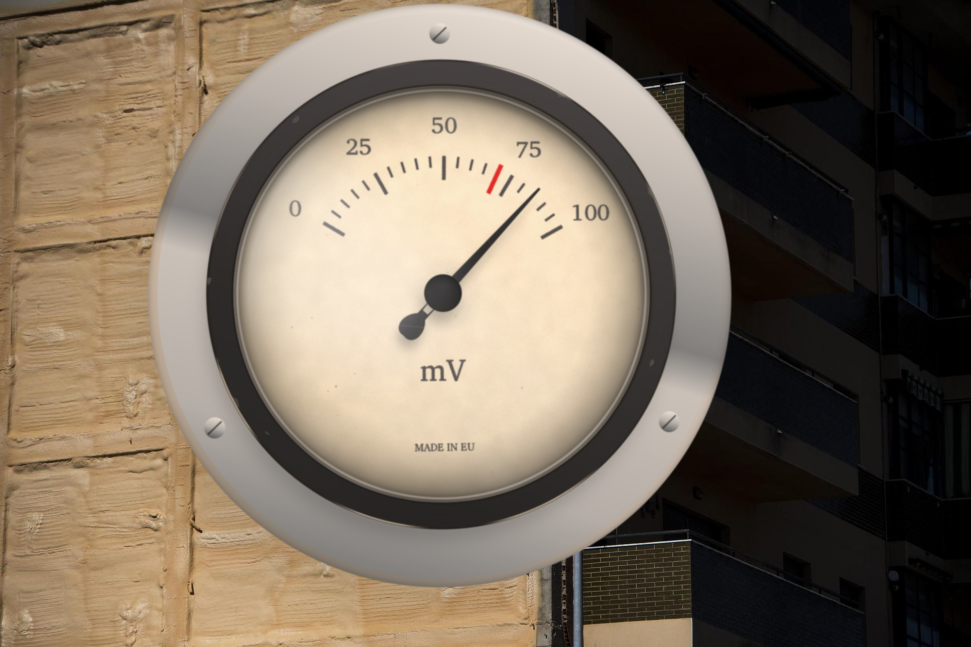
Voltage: {"value": 85, "unit": "mV"}
